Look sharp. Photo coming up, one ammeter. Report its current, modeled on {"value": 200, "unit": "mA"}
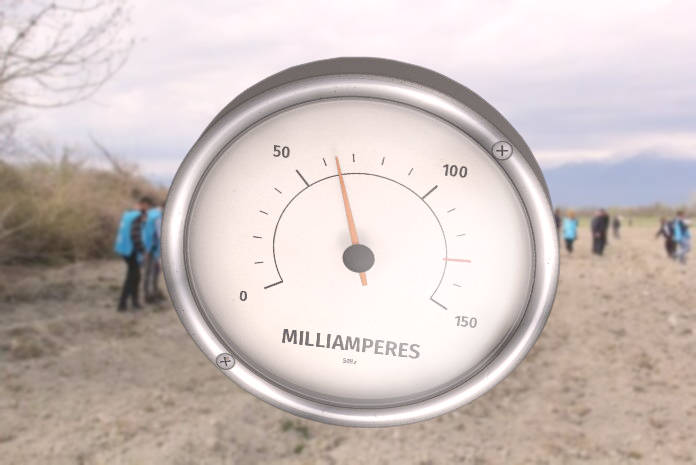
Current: {"value": 65, "unit": "mA"}
